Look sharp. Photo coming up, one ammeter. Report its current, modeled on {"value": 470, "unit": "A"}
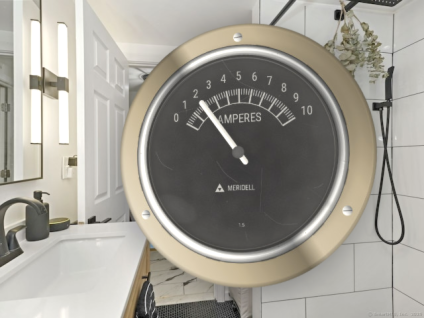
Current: {"value": 2, "unit": "A"}
